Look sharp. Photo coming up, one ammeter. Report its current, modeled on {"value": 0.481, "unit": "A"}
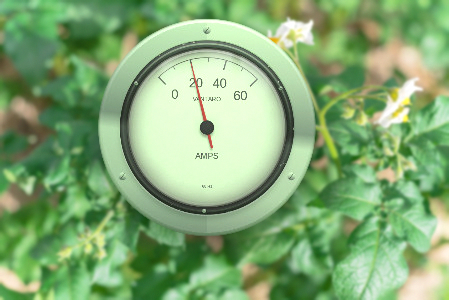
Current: {"value": 20, "unit": "A"}
